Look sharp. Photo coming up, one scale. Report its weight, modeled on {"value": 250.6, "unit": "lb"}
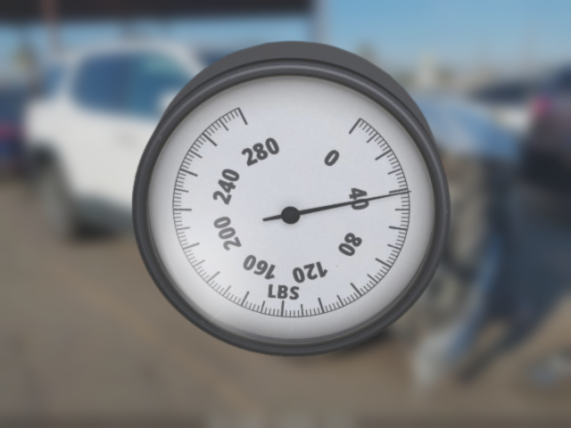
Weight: {"value": 40, "unit": "lb"}
